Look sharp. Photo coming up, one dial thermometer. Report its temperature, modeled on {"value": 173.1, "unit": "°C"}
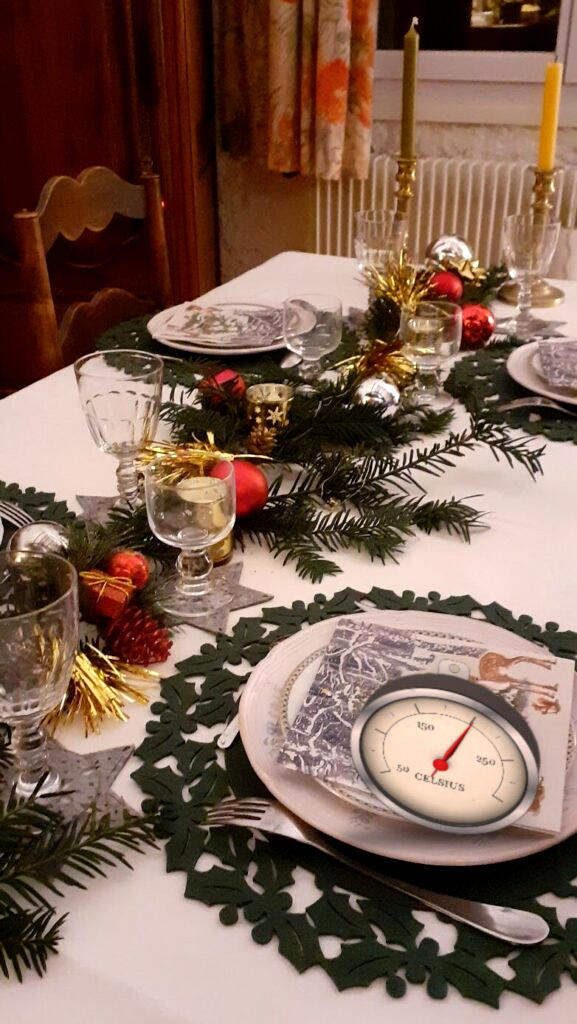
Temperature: {"value": 200, "unit": "°C"}
